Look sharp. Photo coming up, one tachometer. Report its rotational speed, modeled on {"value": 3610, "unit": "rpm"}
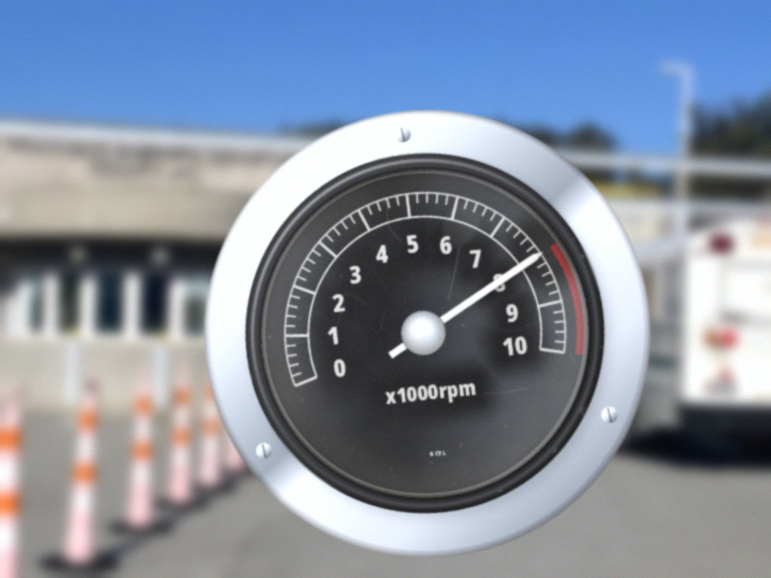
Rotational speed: {"value": 8000, "unit": "rpm"}
